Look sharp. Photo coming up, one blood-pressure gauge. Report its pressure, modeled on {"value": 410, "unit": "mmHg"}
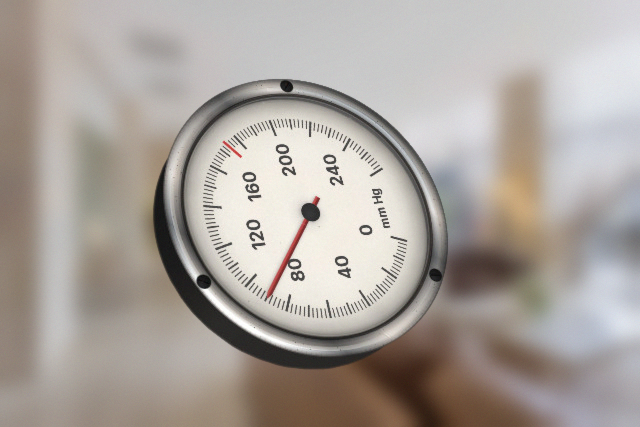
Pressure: {"value": 90, "unit": "mmHg"}
